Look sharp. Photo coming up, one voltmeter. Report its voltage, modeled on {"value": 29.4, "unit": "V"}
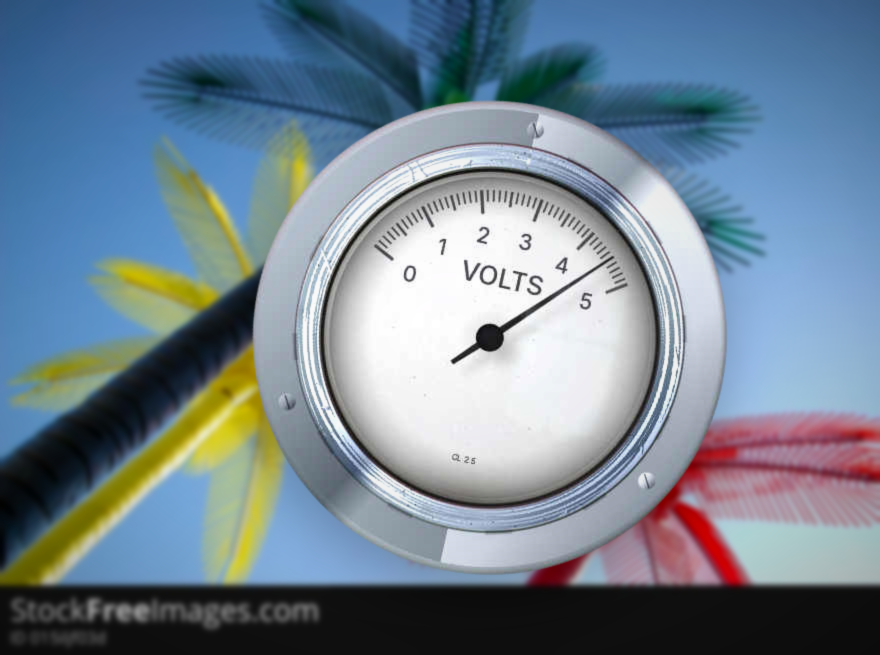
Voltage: {"value": 4.5, "unit": "V"}
